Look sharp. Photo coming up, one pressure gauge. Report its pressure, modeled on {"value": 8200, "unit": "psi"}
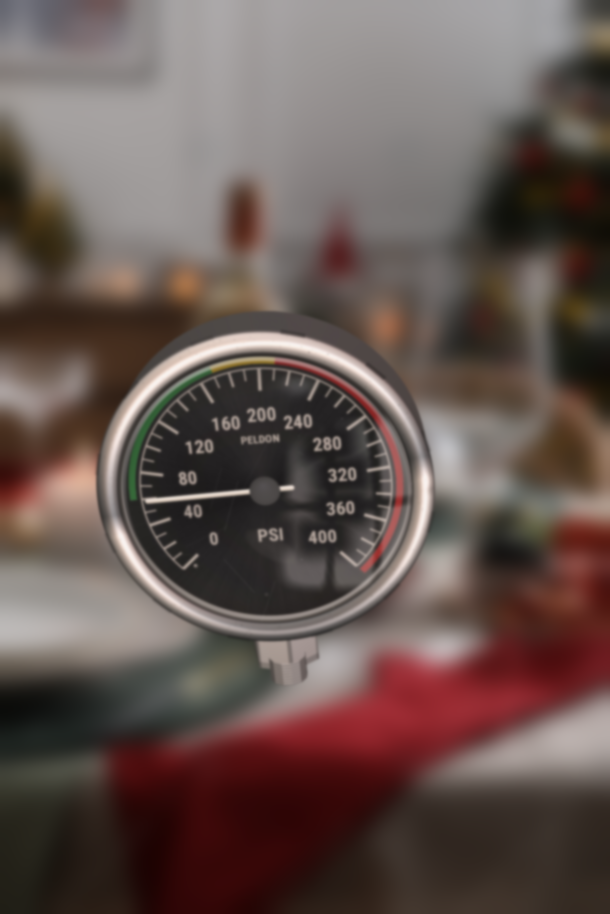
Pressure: {"value": 60, "unit": "psi"}
